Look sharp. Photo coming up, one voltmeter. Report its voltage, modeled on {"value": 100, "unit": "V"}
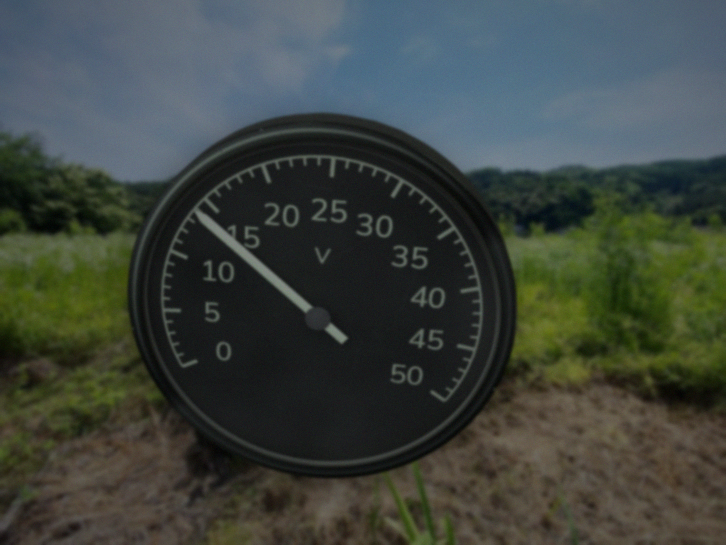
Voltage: {"value": 14, "unit": "V"}
